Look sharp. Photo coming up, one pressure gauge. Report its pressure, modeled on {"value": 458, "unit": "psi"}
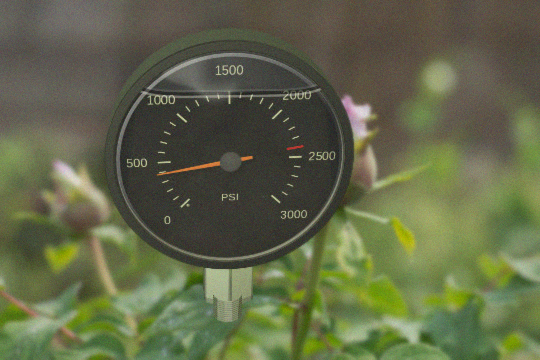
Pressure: {"value": 400, "unit": "psi"}
